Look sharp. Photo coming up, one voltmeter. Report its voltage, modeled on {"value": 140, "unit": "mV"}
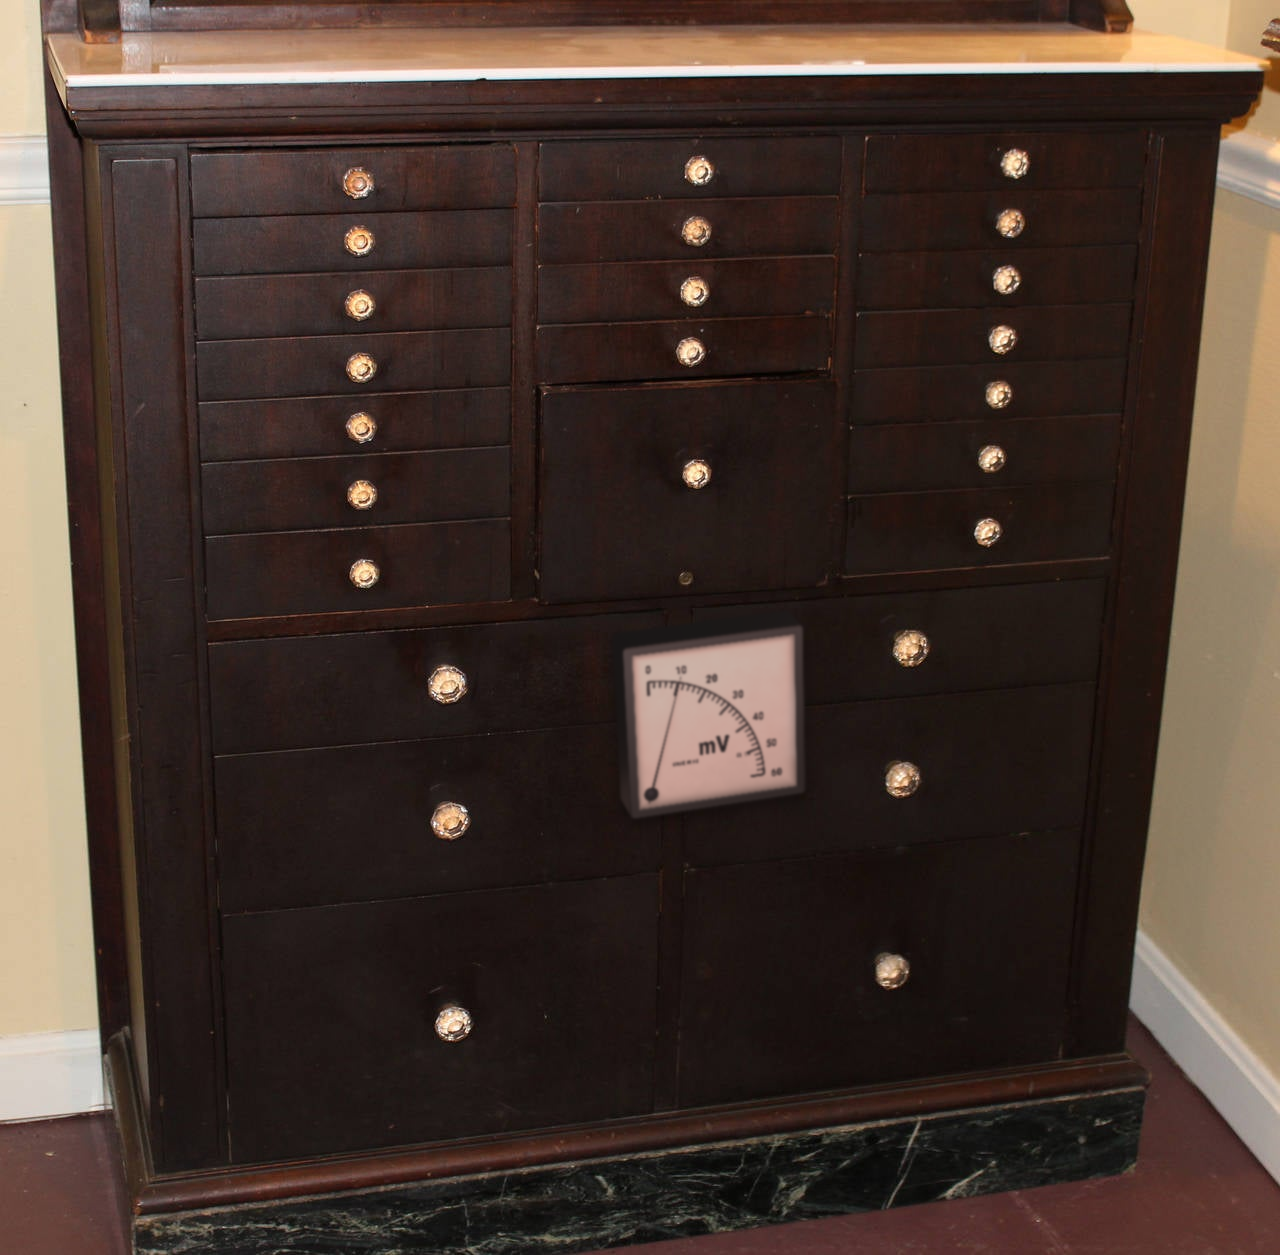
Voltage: {"value": 10, "unit": "mV"}
